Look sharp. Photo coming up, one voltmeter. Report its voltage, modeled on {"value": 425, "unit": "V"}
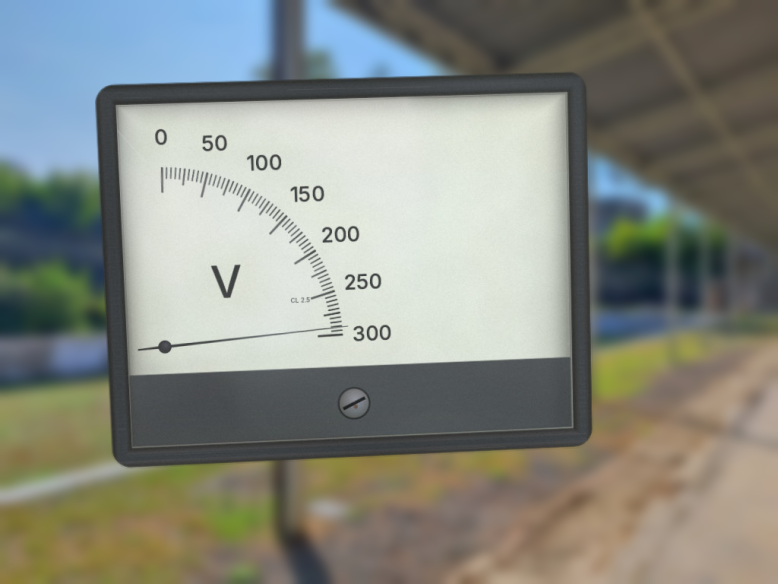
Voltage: {"value": 290, "unit": "V"}
